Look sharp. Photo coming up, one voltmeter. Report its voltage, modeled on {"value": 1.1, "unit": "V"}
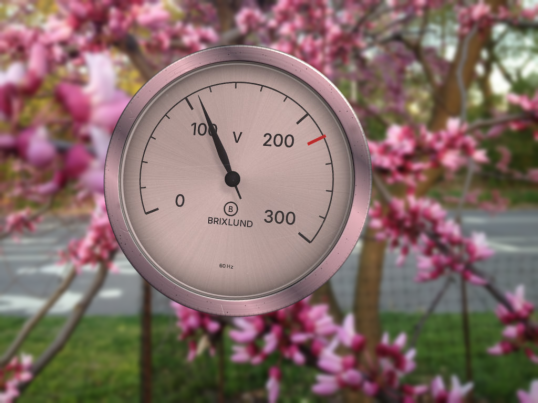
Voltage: {"value": 110, "unit": "V"}
